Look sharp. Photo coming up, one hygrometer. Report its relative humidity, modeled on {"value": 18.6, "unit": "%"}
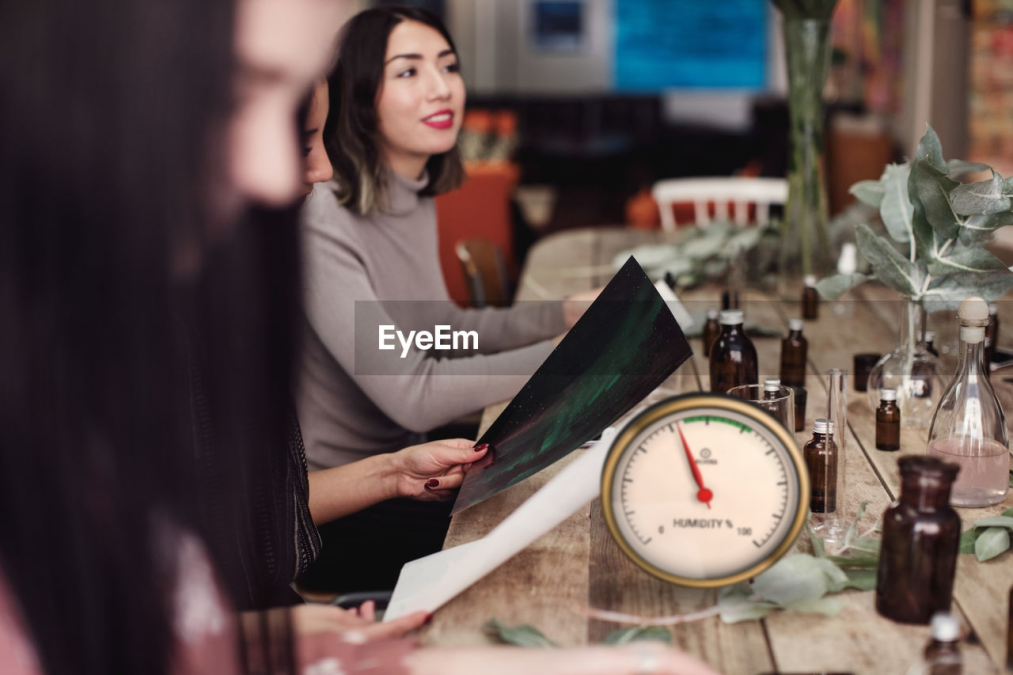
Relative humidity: {"value": 42, "unit": "%"}
